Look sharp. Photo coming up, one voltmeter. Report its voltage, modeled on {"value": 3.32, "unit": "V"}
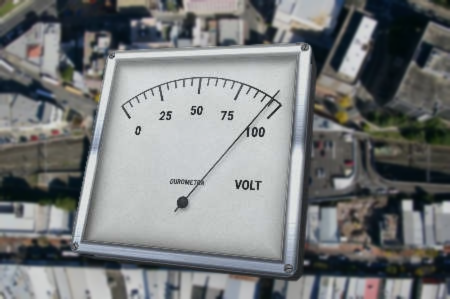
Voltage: {"value": 95, "unit": "V"}
